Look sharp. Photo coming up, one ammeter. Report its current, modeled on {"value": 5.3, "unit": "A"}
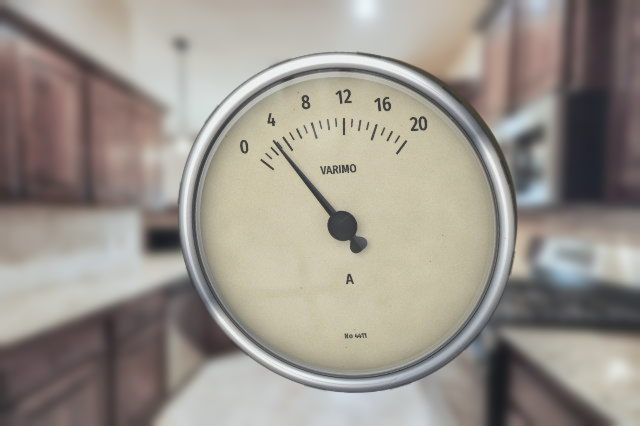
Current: {"value": 3, "unit": "A"}
